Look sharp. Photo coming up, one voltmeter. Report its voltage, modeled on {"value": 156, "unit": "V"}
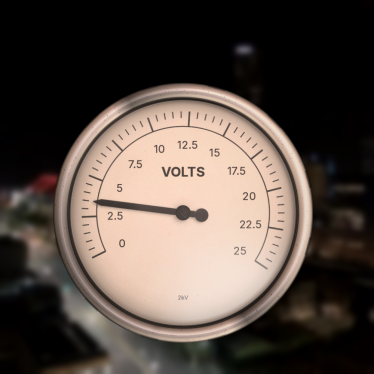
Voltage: {"value": 3.5, "unit": "V"}
